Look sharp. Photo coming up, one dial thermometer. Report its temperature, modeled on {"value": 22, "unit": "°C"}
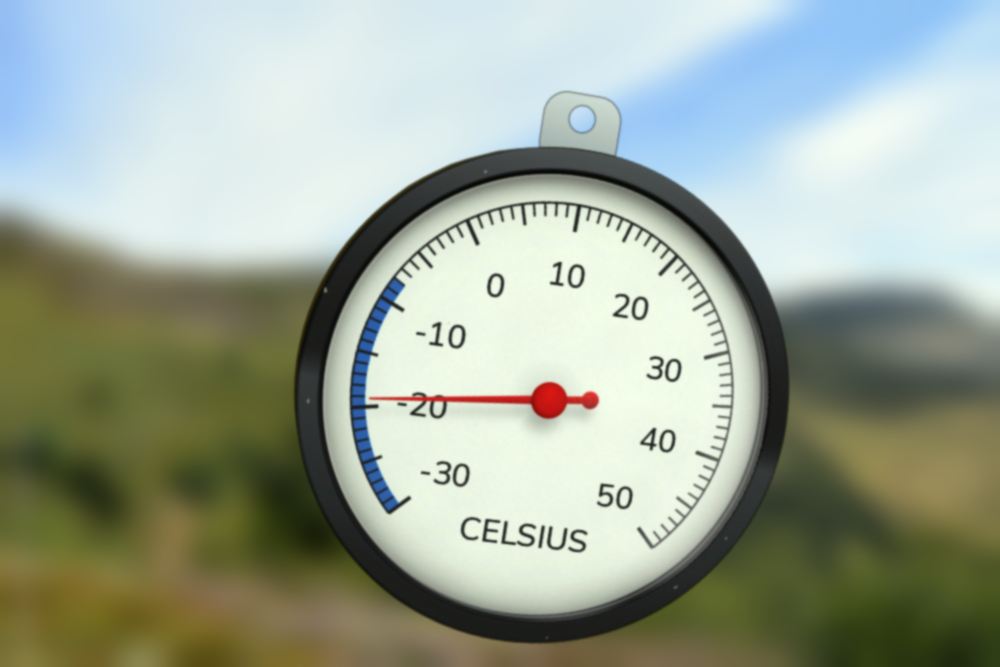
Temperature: {"value": -19, "unit": "°C"}
